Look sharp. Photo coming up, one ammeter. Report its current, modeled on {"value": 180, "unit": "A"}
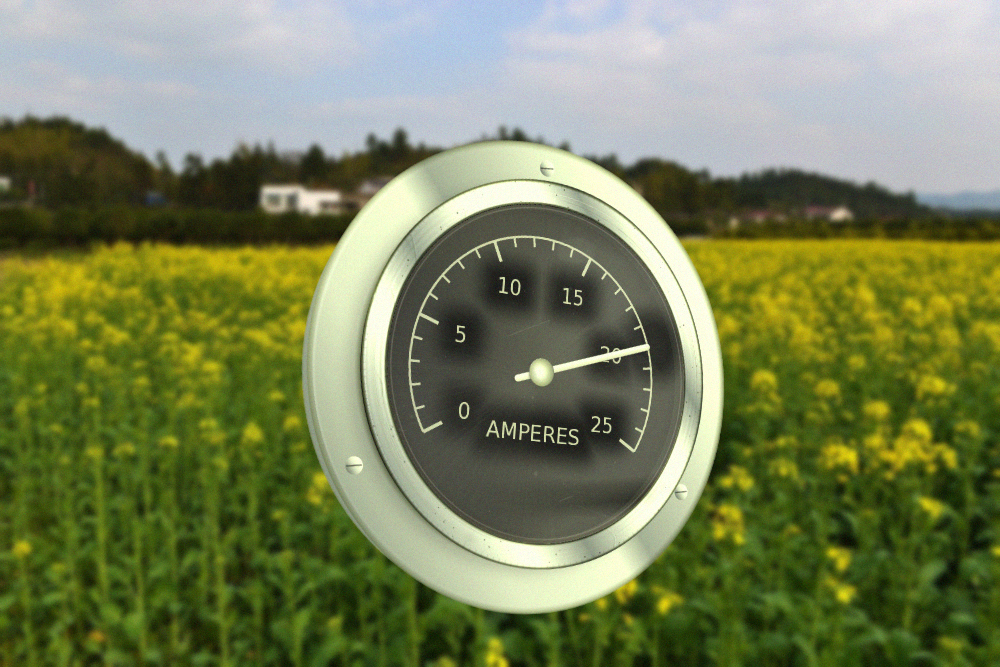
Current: {"value": 20, "unit": "A"}
